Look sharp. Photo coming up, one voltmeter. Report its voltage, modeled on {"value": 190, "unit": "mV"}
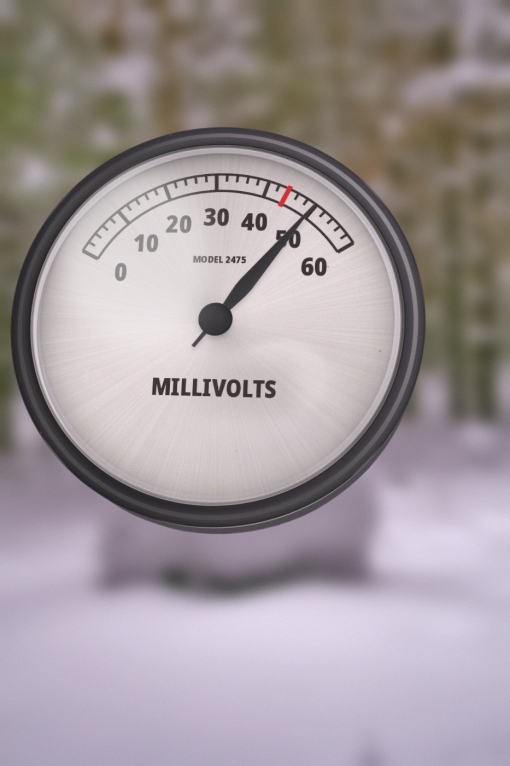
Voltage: {"value": 50, "unit": "mV"}
